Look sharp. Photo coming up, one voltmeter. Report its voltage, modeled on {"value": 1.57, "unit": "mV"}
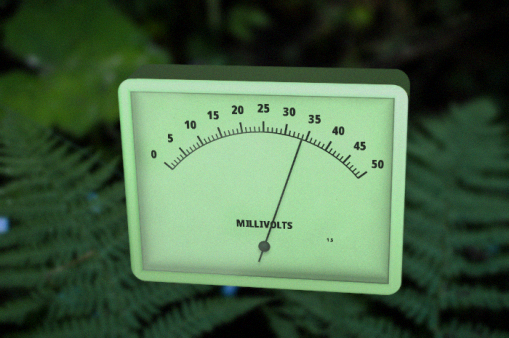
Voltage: {"value": 34, "unit": "mV"}
